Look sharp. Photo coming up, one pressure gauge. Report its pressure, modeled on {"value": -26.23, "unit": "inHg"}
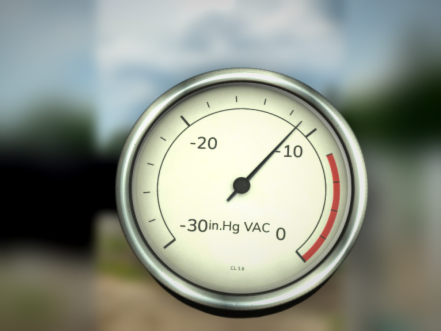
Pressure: {"value": -11, "unit": "inHg"}
